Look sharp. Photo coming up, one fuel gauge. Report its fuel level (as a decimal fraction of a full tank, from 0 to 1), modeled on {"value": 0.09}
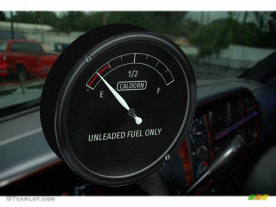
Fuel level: {"value": 0.125}
